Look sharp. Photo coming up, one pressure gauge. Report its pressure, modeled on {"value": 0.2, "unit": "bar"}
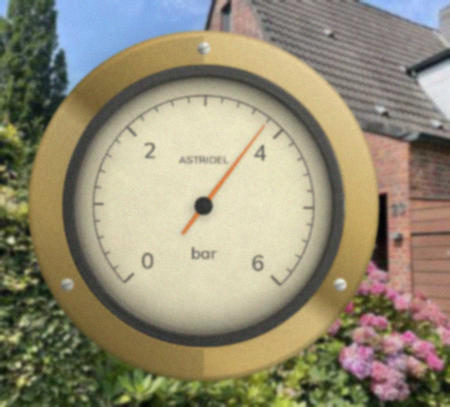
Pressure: {"value": 3.8, "unit": "bar"}
